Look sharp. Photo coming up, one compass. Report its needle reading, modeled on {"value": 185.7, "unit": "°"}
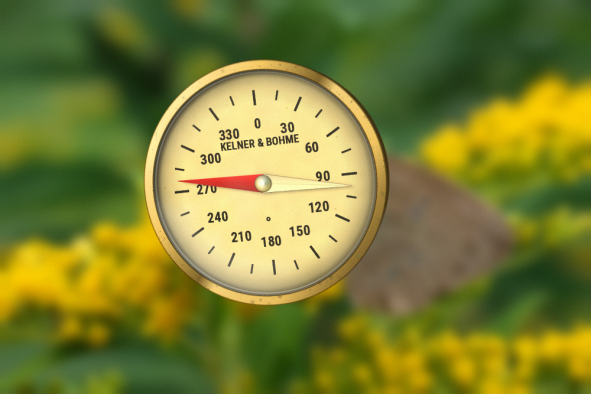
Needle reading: {"value": 277.5, "unit": "°"}
